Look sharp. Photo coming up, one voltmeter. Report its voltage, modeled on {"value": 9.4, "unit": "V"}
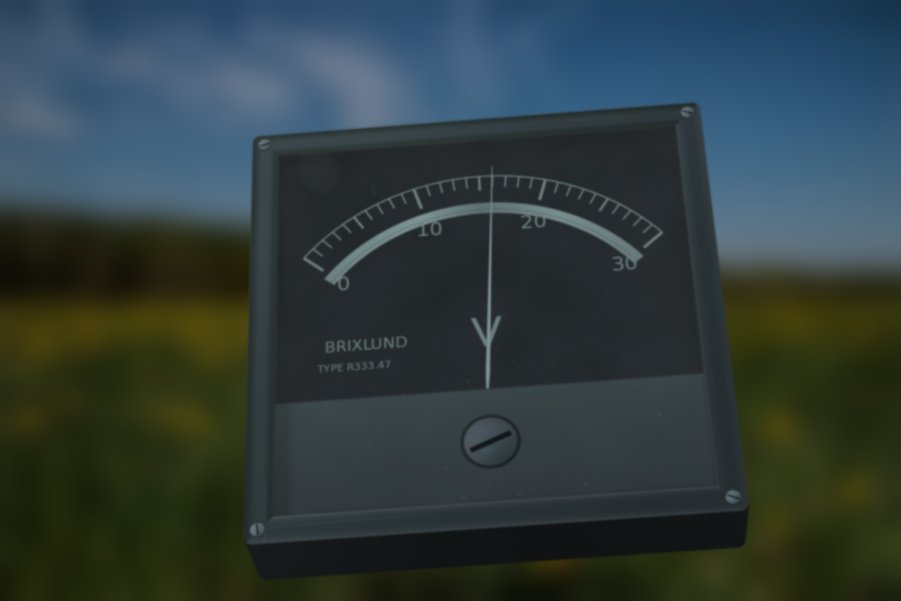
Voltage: {"value": 16, "unit": "V"}
